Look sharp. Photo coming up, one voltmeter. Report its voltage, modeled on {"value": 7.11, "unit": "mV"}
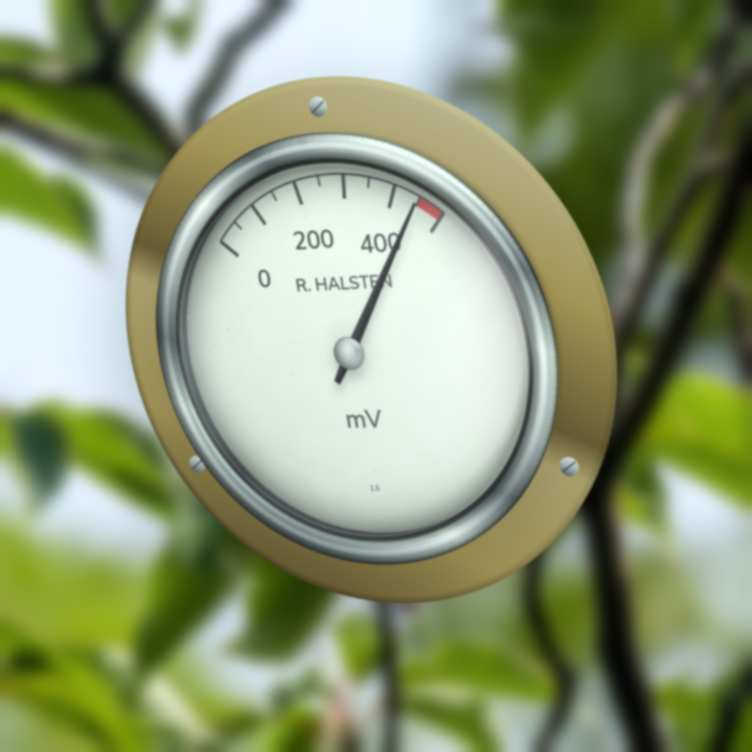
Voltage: {"value": 450, "unit": "mV"}
